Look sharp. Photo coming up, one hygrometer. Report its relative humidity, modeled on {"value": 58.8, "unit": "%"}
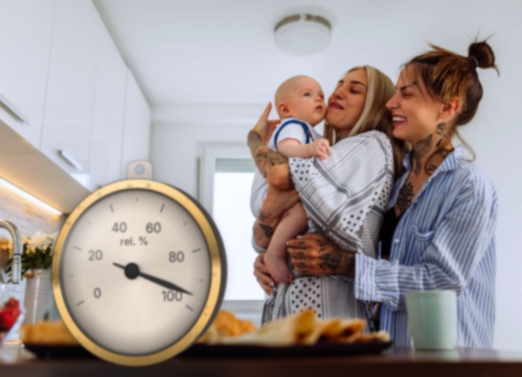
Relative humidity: {"value": 95, "unit": "%"}
